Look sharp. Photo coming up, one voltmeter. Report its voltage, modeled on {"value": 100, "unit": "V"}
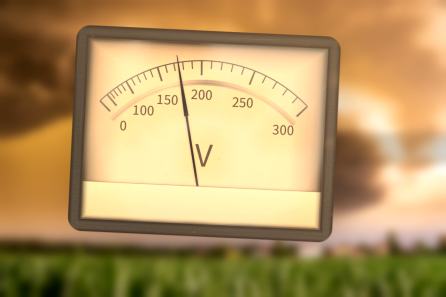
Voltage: {"value": 175, "unit": "V"}
